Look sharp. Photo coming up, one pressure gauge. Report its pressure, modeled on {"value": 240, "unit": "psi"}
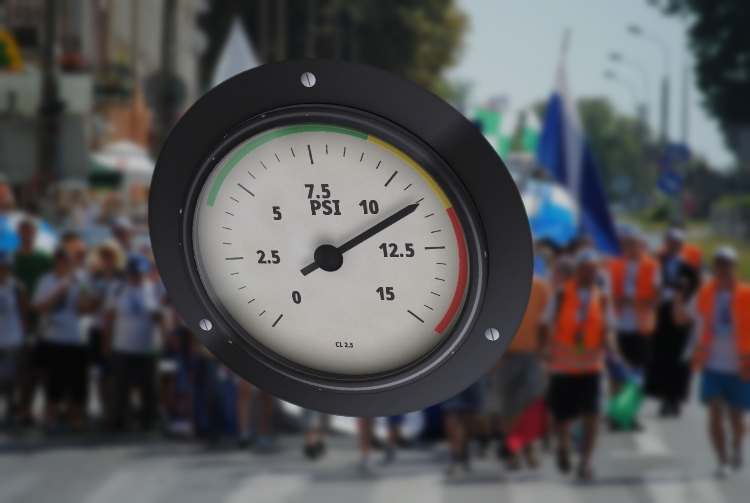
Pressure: {"value": 11, "unit": "psi"}
